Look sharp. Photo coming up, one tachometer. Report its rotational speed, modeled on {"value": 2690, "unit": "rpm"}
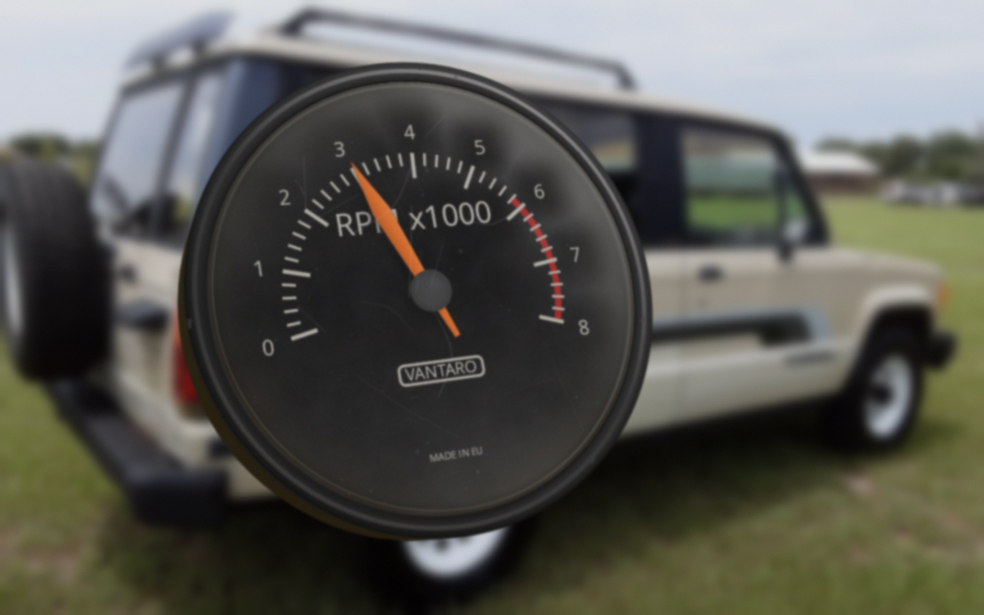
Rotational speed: {"value": 3000, "unit": "rpm"}
